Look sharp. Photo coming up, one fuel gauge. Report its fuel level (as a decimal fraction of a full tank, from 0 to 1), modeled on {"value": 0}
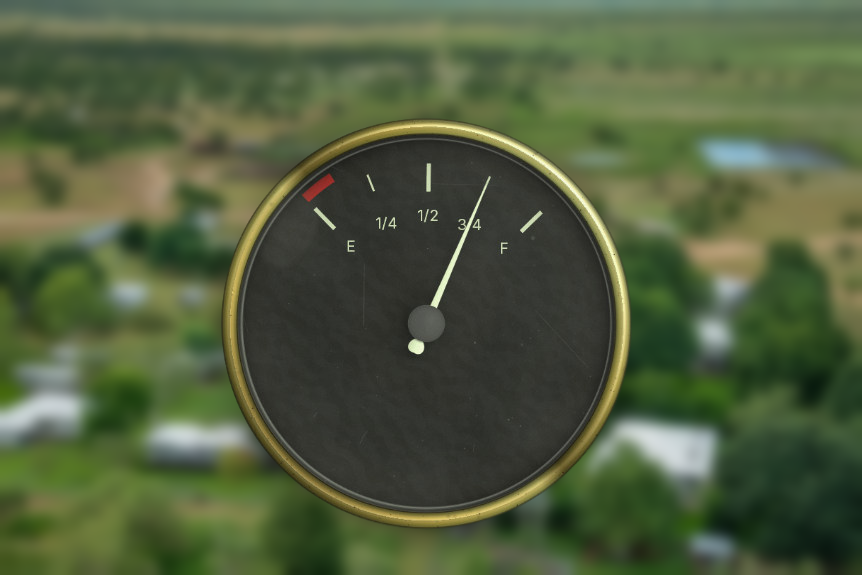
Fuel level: {"value": 0.75}
